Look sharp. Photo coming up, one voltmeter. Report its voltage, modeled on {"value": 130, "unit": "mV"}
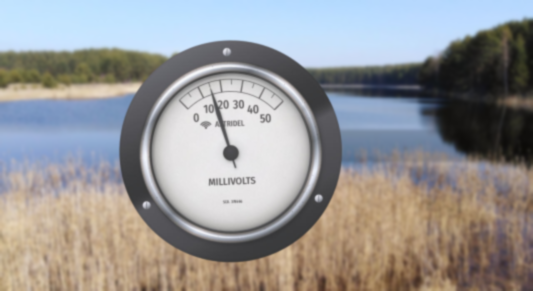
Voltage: {"value": 15, "unit": "mV"}
